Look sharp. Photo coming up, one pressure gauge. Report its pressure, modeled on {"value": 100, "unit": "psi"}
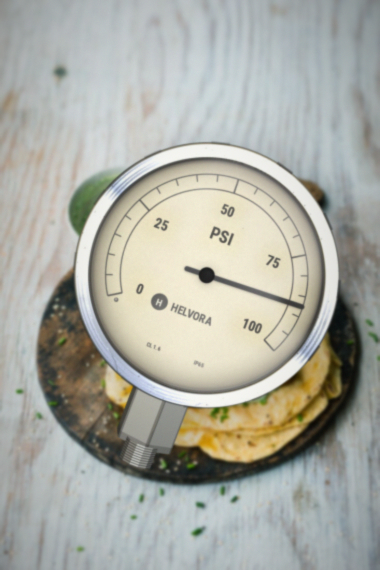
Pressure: {"value": 87.5, "unit": "psi"}
